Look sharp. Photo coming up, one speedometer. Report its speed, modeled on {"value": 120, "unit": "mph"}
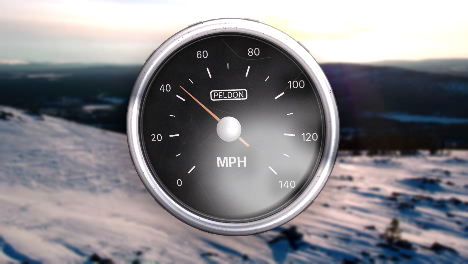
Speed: {"value": 45, "unit": "mph"}
